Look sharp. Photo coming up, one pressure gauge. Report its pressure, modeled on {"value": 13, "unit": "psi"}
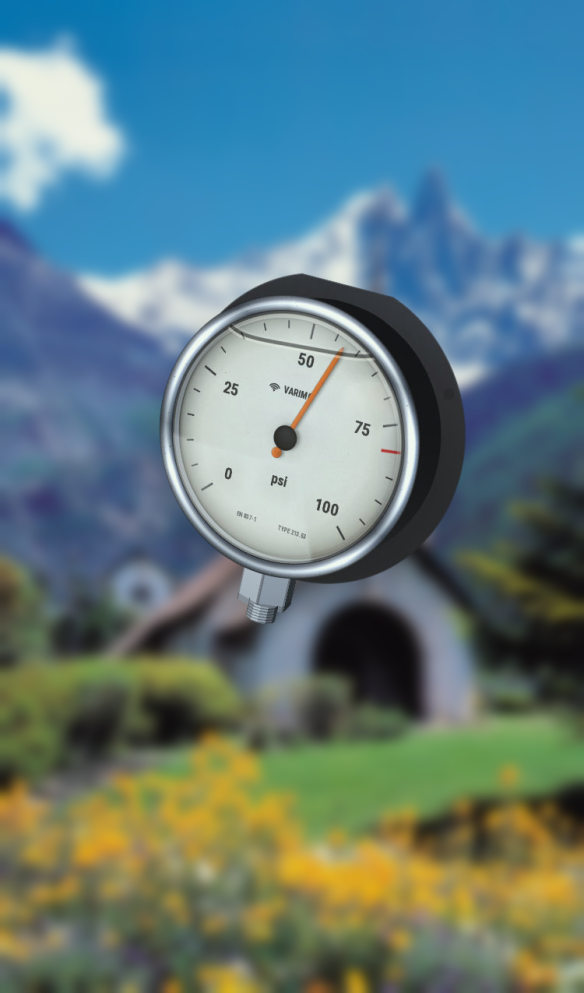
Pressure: {"value": 57.5, "unit": "psi"}
